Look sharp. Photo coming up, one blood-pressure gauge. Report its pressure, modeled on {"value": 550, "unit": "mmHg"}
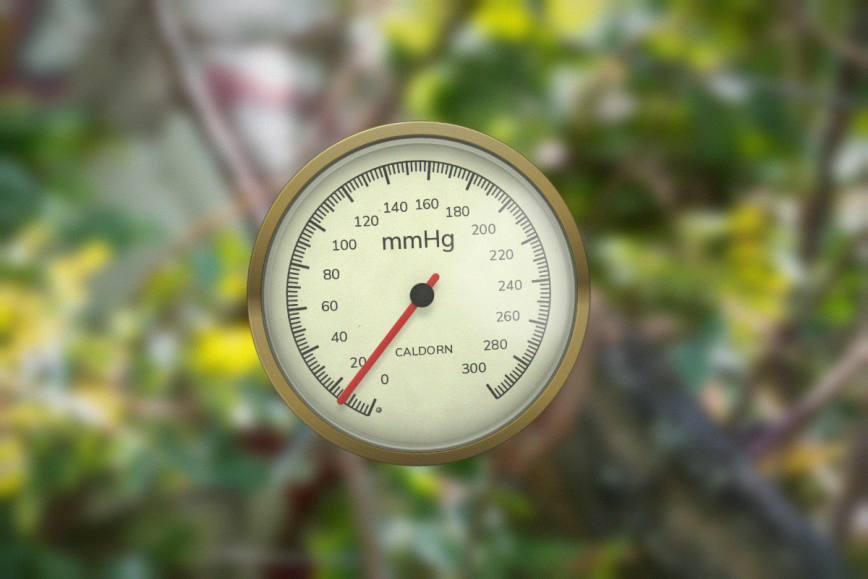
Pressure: {"value": 14, "unit": "mmHg"}
